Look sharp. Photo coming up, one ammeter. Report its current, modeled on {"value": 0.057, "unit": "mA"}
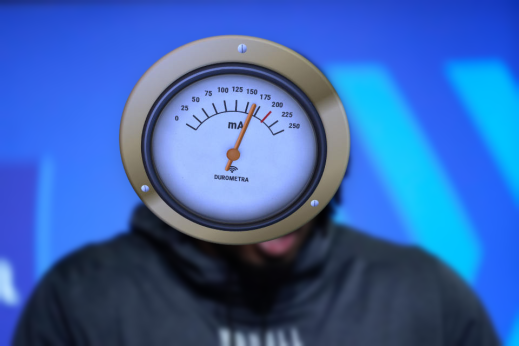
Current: {"value": 162.5, "unit": "mA"}
